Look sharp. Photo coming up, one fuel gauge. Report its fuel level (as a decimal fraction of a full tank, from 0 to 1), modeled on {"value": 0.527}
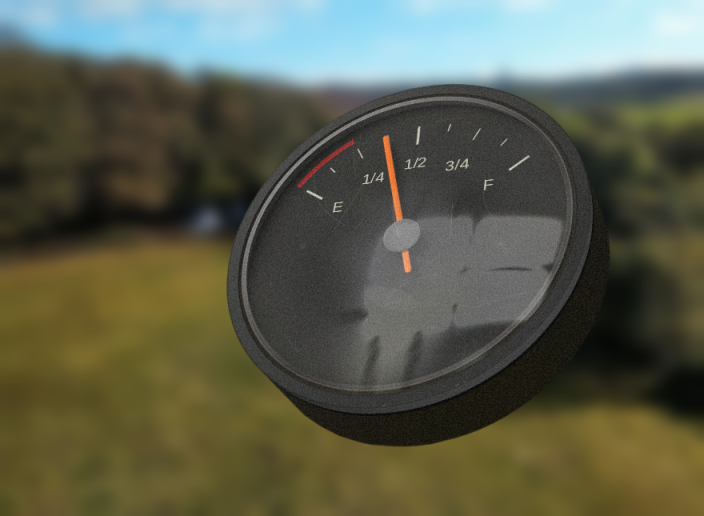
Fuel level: {"value": 0.375}
